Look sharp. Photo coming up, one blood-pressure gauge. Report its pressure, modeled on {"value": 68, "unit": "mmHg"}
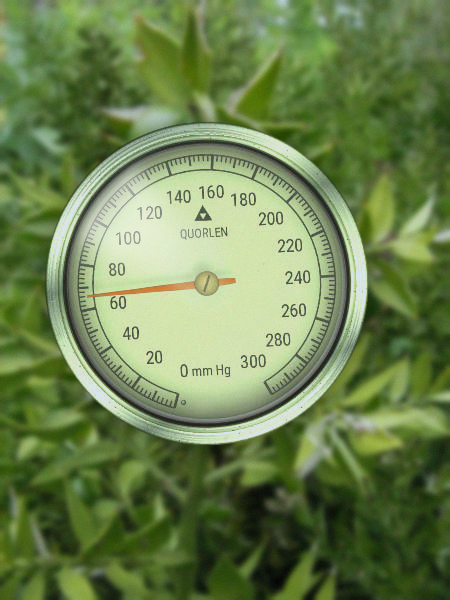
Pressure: {"value": 66, "unit": "mmHg"}
